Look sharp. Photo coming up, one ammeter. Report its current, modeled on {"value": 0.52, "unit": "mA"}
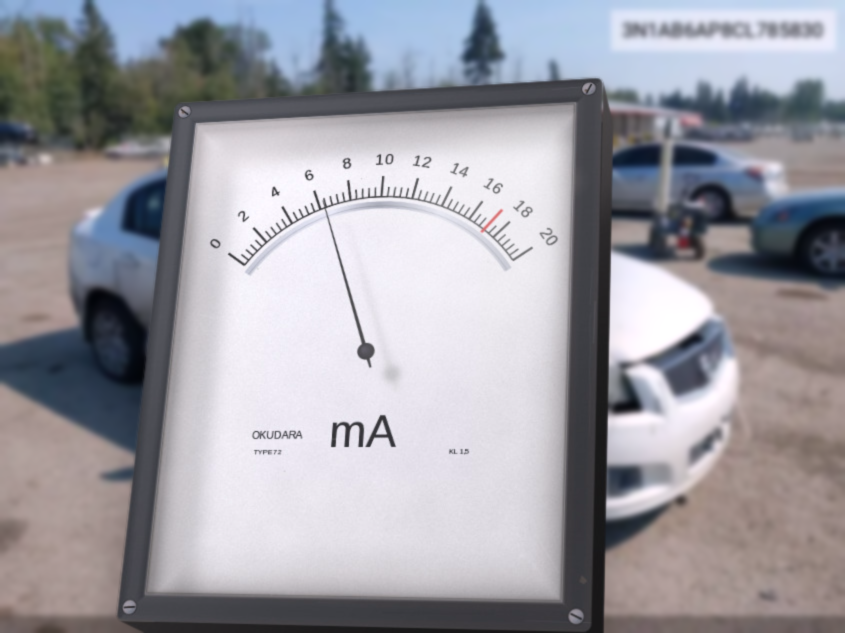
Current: {"value": 6.4, "unit": "mA"}
